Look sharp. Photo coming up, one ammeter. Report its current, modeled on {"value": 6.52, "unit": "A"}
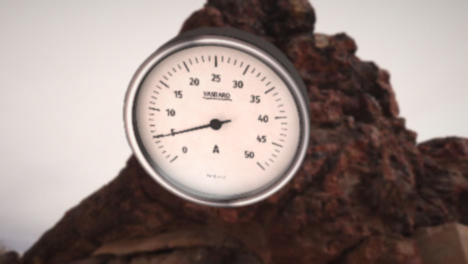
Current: {"value": 5, "unit": "A"}
